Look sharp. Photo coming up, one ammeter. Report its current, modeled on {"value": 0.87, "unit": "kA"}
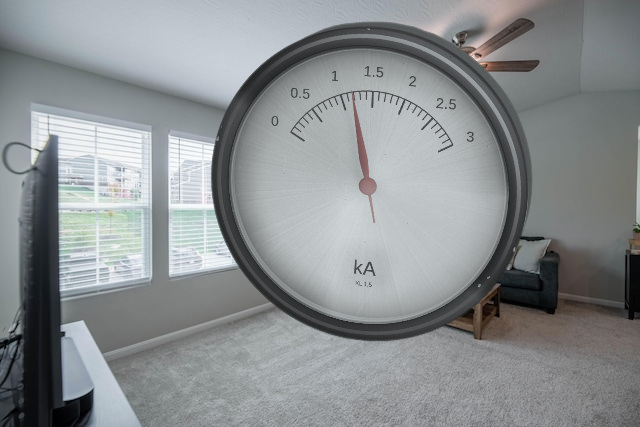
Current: {"value": 1.2, "unit": "kA"}
